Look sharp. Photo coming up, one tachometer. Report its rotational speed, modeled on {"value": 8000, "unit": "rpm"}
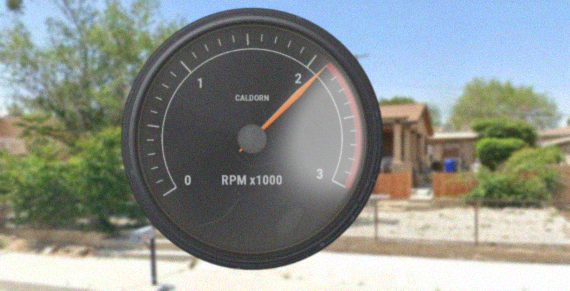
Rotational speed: {"value": 2100, "unit": "rpm"}
